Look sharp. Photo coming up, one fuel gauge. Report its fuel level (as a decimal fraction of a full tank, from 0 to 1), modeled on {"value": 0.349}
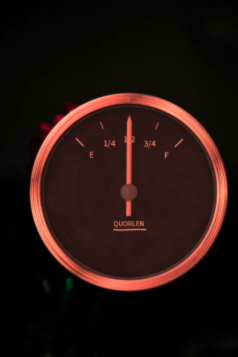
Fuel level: {"value": 0.5}
